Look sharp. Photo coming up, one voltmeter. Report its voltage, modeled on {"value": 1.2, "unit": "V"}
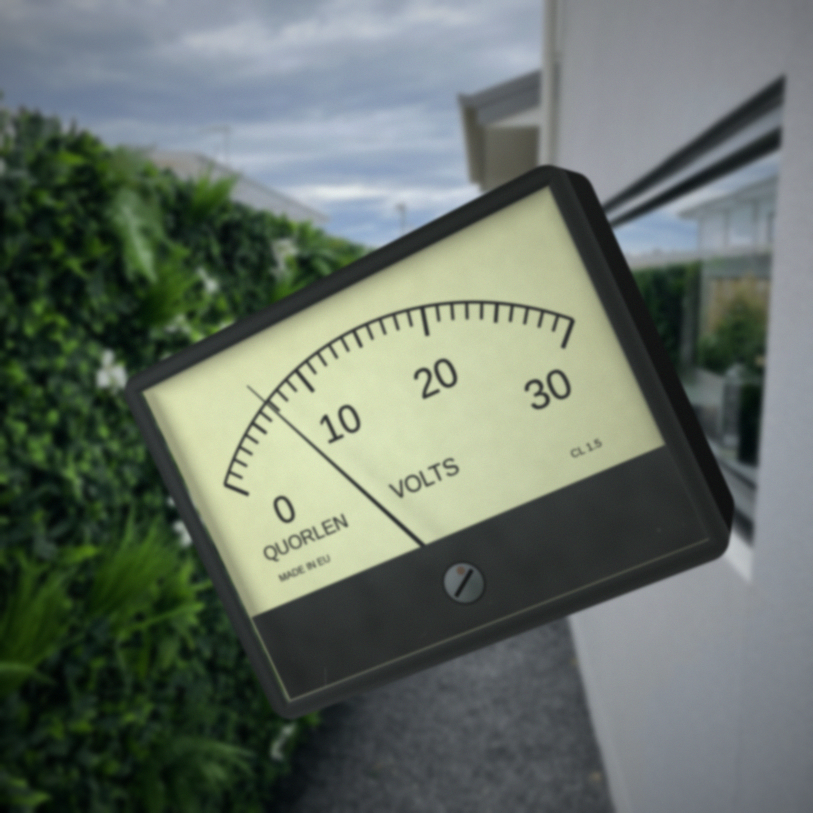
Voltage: {"value": 7, "unit": "V"}
